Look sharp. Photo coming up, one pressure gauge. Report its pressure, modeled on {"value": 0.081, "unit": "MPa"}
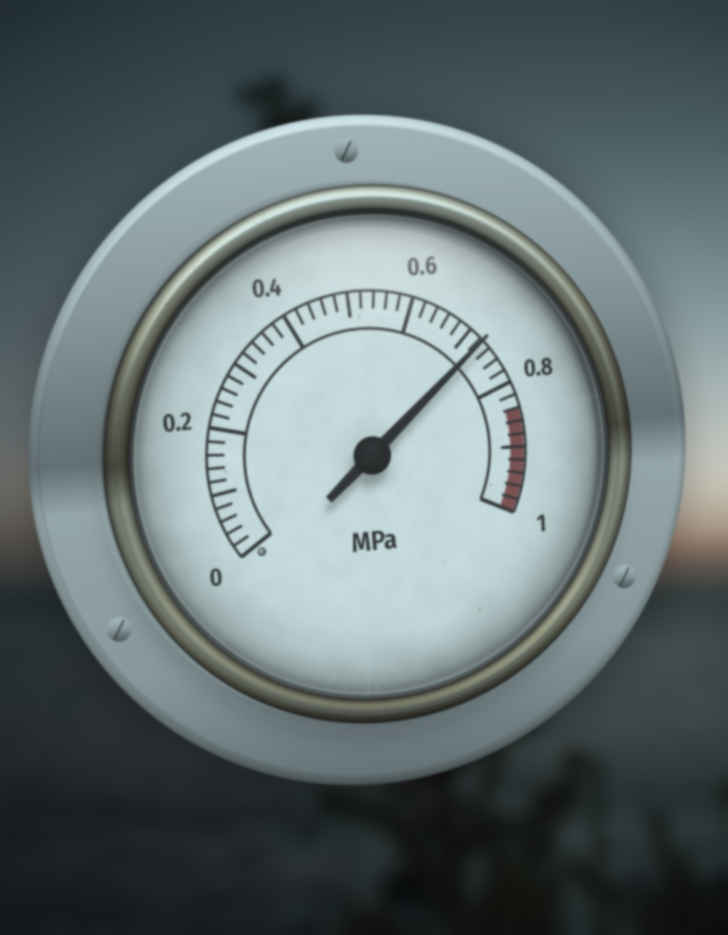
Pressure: {"value": 0.72, "unit": "MPa"}
